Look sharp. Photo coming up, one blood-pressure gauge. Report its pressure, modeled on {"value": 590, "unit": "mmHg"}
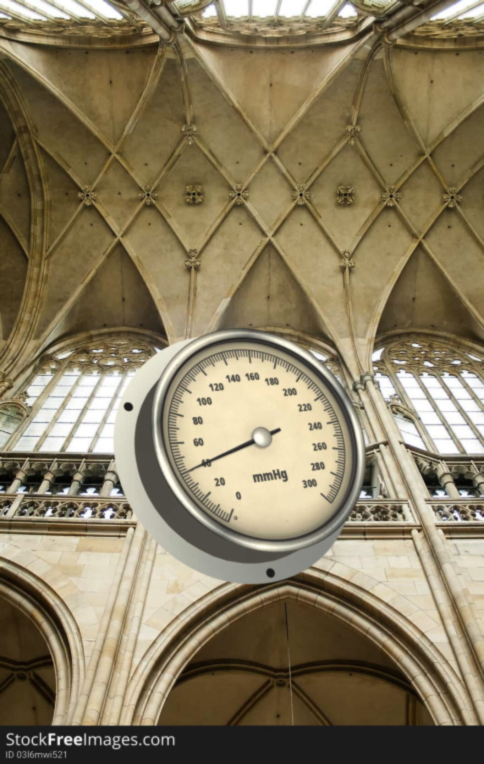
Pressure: {"value": 40, "unit": "mmHg"}
